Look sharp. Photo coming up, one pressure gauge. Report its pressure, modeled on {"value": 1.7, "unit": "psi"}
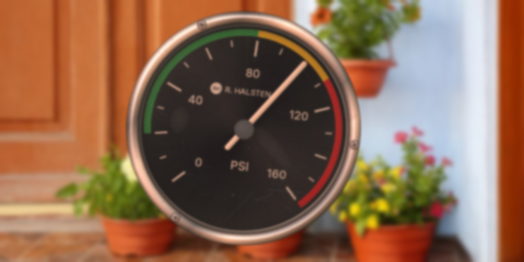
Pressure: {"value": 100, "unit": "psi"}
